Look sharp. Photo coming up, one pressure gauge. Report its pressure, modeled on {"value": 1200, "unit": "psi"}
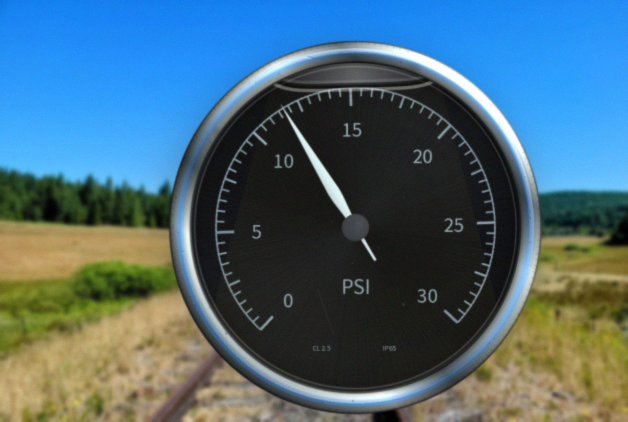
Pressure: {"value": 11.75, "unit": "psi"}
